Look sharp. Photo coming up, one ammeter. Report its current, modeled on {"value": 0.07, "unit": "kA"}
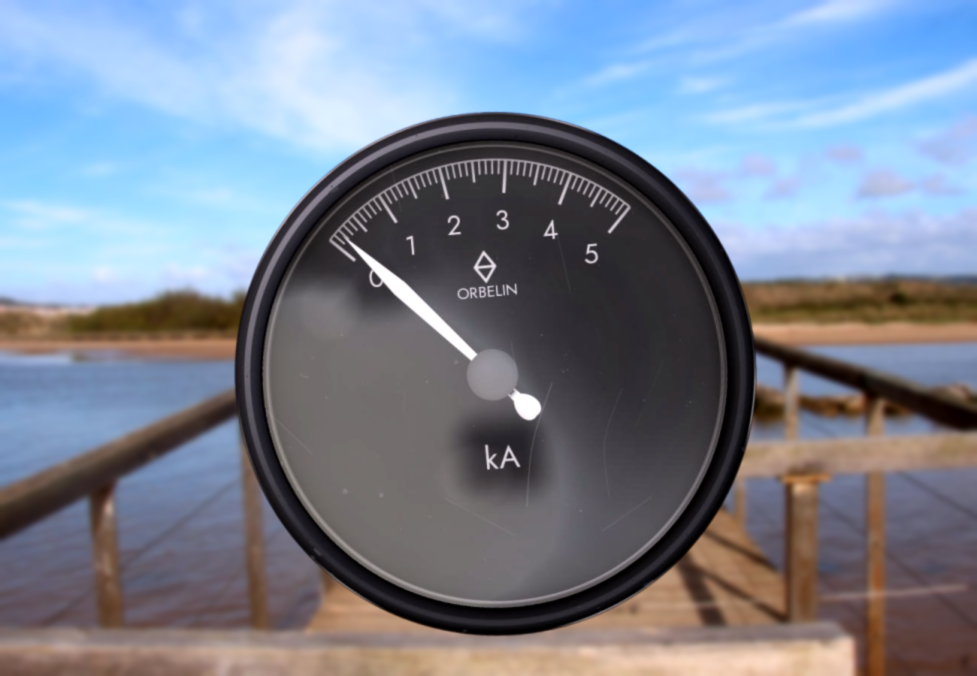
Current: {"value": 0.2, "unit": "kA"}
